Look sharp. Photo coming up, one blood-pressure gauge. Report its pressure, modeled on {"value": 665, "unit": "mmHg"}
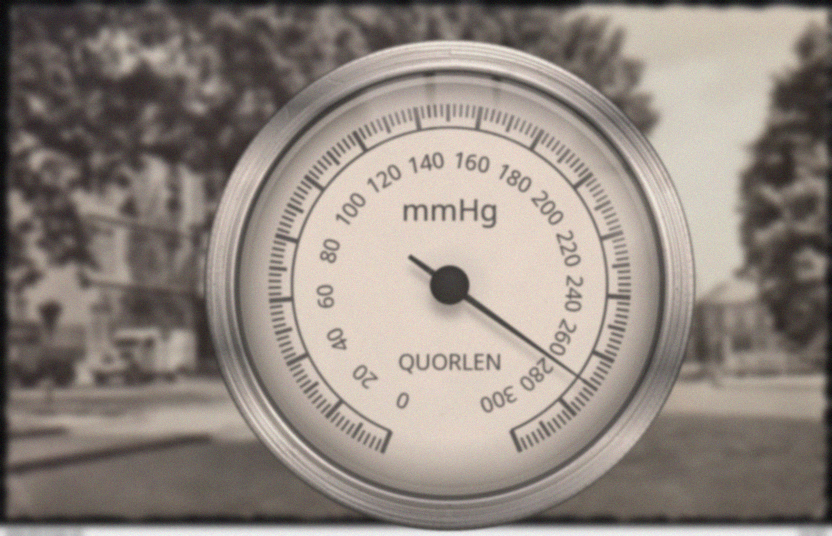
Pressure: {"value": 270, "unit": "mmHg"}
